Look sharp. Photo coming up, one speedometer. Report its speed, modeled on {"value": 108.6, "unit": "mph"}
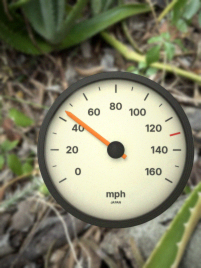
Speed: {"value": 45, "unit": "mph"}
